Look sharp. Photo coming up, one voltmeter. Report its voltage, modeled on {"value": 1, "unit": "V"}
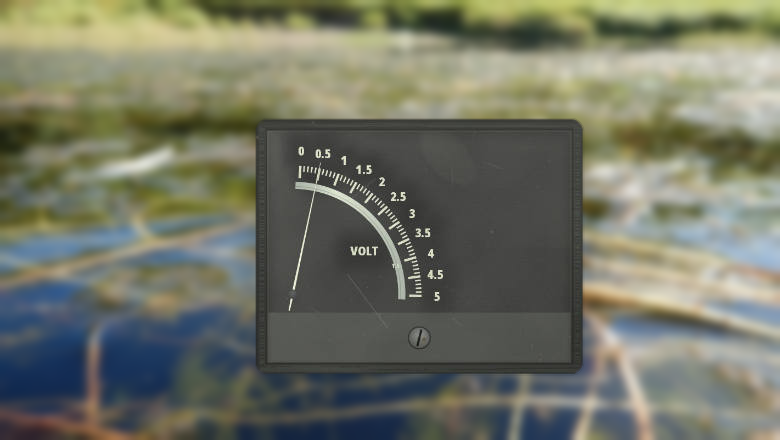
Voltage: {"value": 0.5, "unit": "V"}
